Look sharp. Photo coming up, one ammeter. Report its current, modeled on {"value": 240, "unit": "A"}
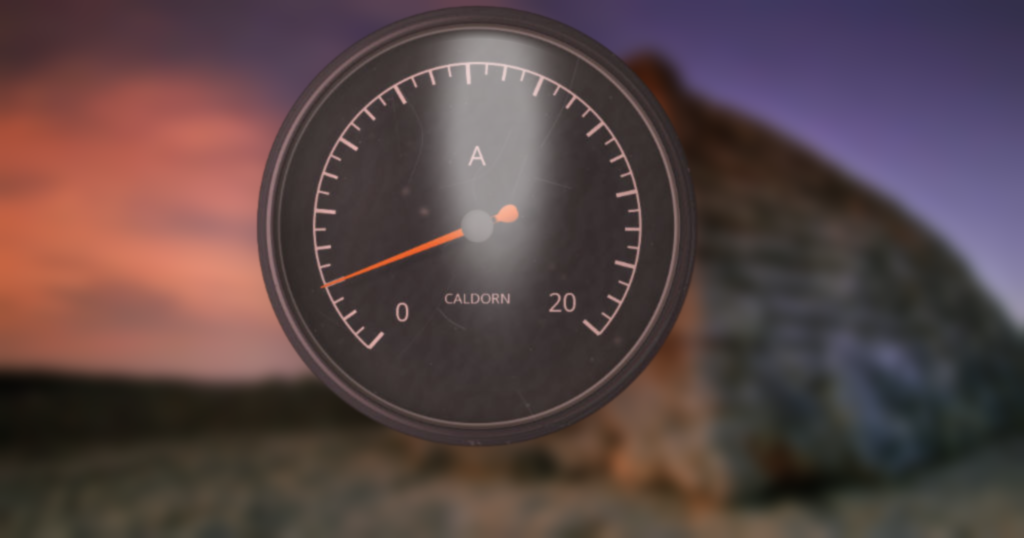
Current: {"value": 2, "unit": "A"}
